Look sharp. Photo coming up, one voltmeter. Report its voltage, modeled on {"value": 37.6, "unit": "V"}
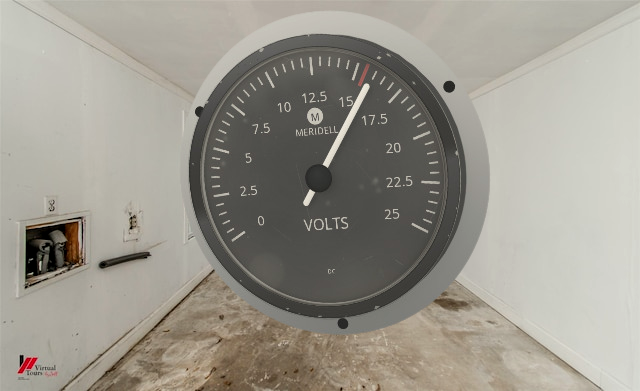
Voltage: {"value": 16, "unit": "V"}
